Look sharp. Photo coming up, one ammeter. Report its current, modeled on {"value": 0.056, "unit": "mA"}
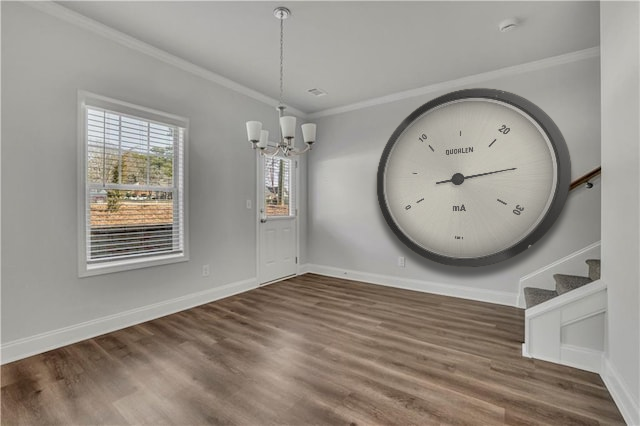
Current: {"value": 25, "unit": "mA"}
